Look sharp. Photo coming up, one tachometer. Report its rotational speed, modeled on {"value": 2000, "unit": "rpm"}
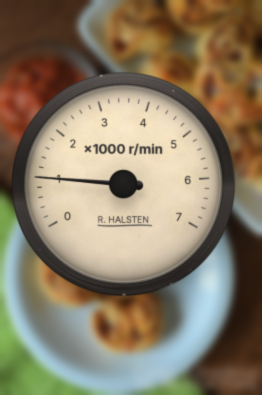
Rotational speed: {"value": 1000, "unit": "rpm"}
